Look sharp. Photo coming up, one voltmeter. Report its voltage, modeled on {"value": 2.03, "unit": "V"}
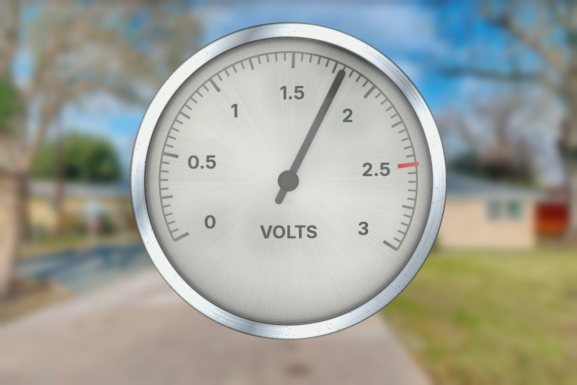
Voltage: {"value": 1.8, "unit": "V"}
